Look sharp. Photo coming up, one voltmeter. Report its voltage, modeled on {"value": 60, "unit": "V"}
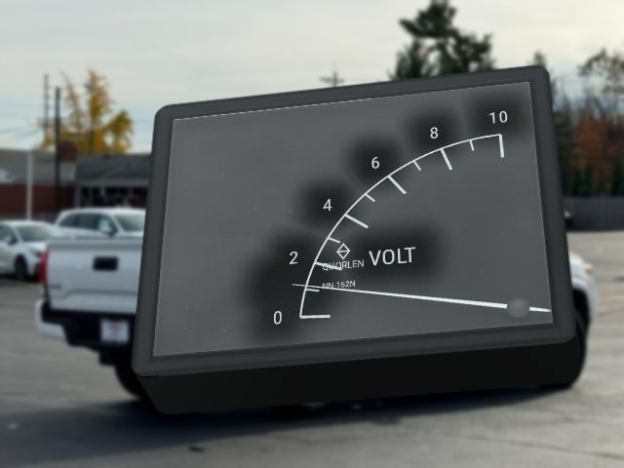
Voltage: {"value": 1, "unit": "V"}
